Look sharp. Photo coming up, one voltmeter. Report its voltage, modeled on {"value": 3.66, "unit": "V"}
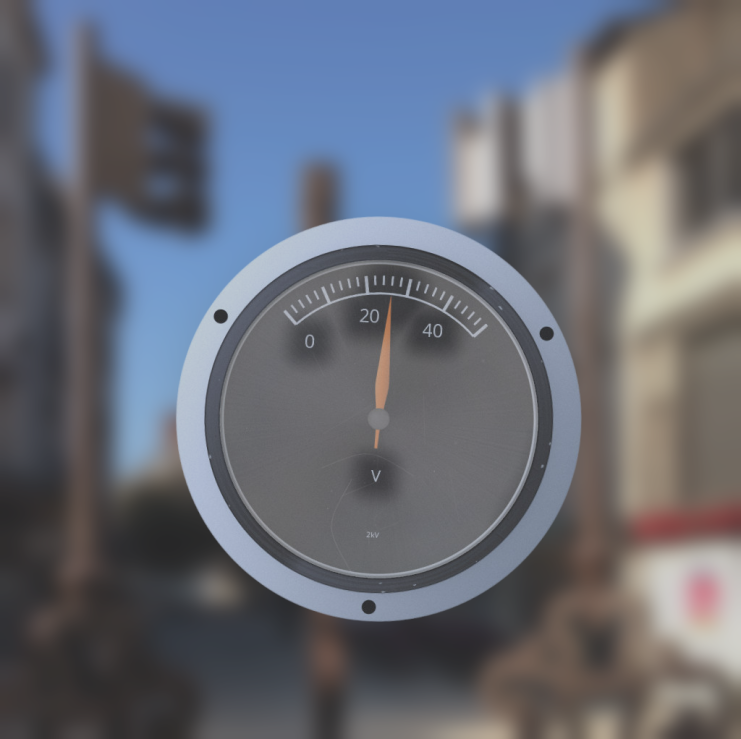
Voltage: {"value": 26, "unit": "V"}
